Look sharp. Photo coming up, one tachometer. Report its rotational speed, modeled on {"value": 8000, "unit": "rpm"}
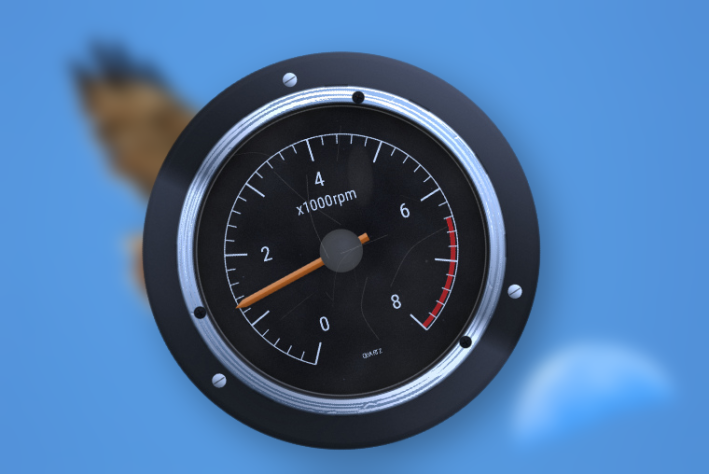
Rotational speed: {"value": 1300, "unit": "rpm"}
